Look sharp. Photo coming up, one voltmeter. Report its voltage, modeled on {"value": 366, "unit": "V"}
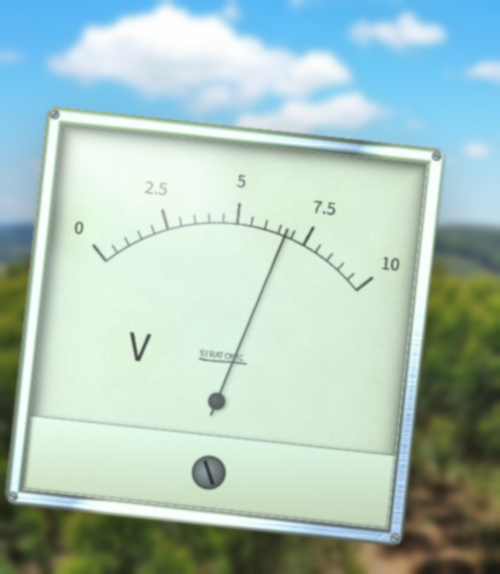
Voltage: {"value": 6.75, "unit": "V"}
